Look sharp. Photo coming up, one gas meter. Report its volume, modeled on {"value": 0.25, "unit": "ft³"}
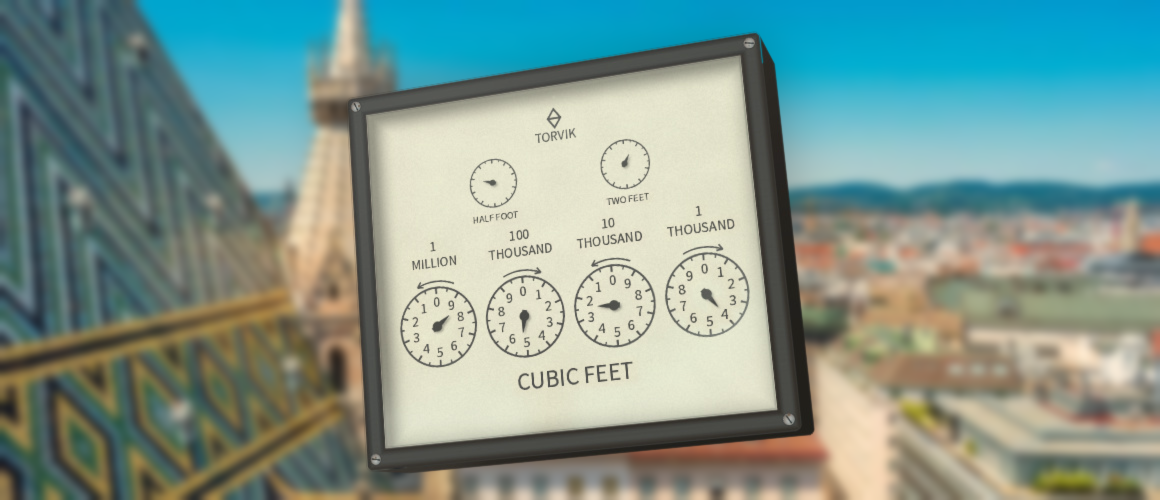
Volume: {"value": 852400, "unit": "ft³"}
